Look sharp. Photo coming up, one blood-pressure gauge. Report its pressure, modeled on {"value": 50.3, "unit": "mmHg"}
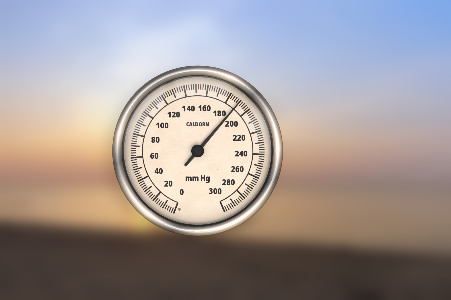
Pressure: {"value": 190, "unit": "mmHg"}
